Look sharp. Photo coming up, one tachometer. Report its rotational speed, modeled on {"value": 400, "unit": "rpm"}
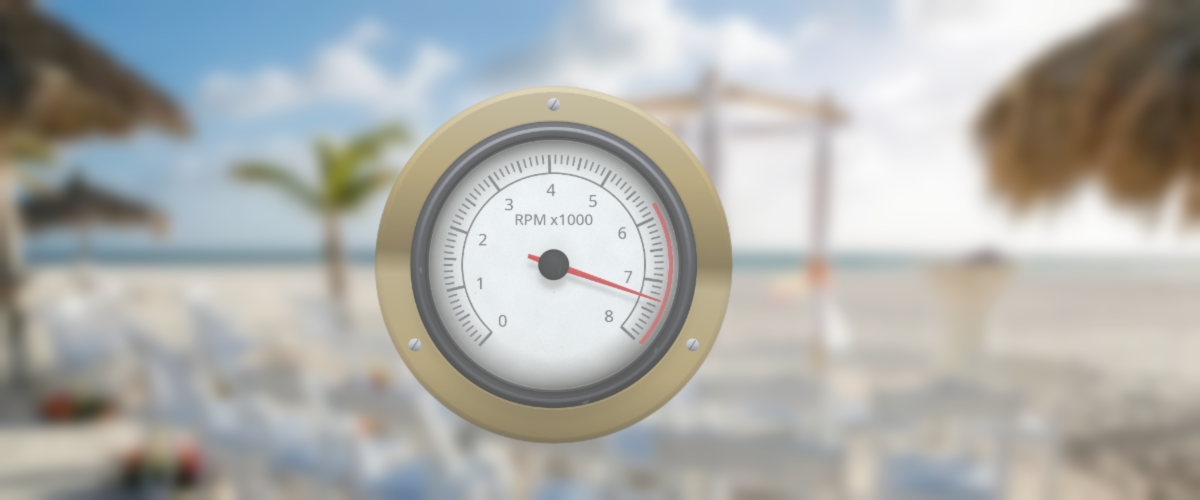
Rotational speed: {"value": 7300, "unit": "rpm"}
